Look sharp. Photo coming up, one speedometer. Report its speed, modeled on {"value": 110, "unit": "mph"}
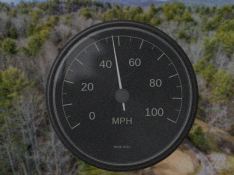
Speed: {"value": 47.5, "unit": "mph"}
